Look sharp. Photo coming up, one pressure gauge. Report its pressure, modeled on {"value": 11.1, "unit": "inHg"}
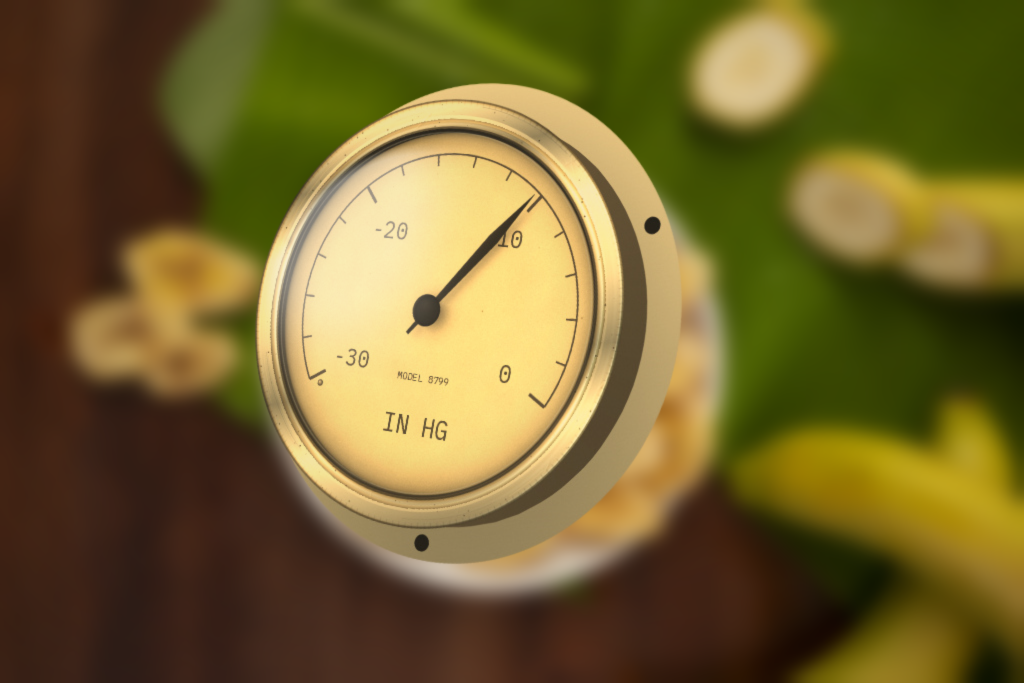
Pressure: {"value": -10, "unit": "inHg"}
